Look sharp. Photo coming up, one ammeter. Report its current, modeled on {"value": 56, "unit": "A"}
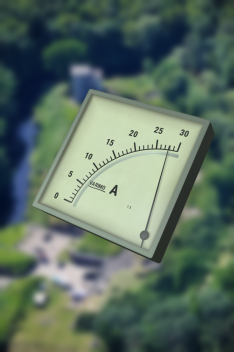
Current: {"value": 28, "unit": "A"}
